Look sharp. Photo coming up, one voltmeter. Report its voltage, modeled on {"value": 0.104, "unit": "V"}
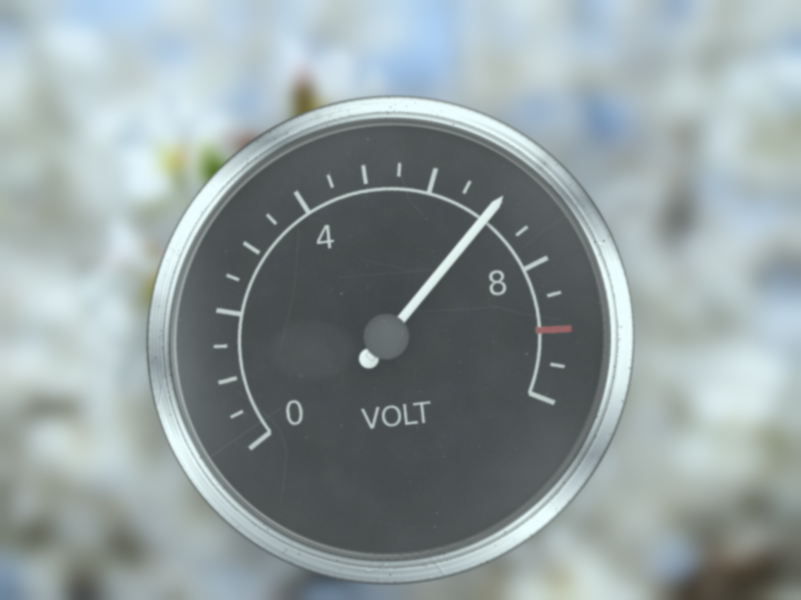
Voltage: {"value": 7, "unit": "V"}
